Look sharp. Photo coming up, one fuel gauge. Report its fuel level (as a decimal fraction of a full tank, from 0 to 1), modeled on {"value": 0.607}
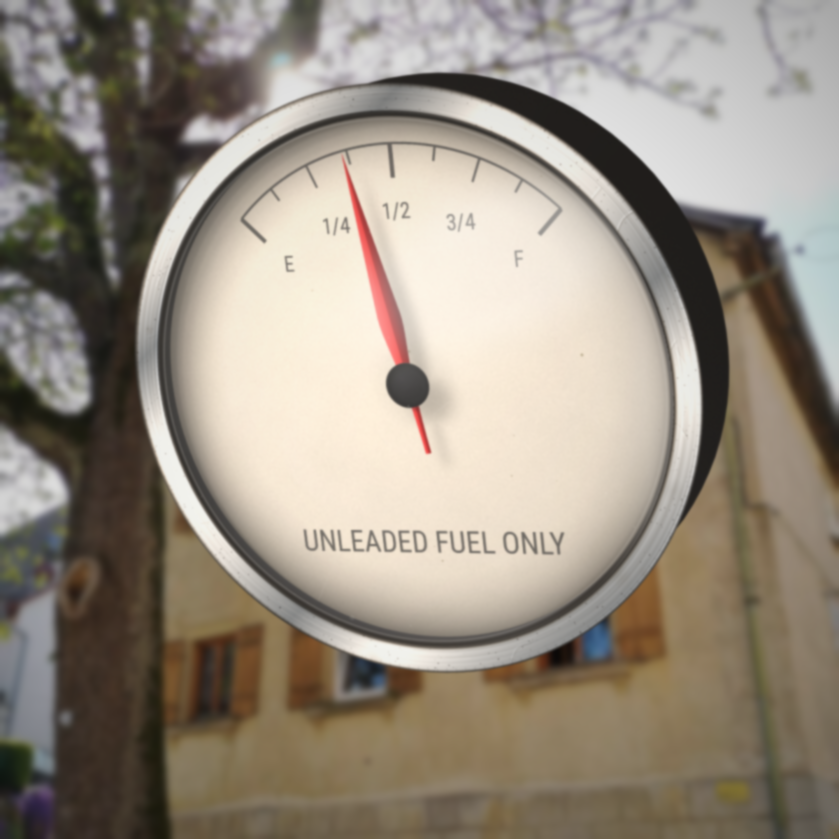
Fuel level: {"value": 0.375}
